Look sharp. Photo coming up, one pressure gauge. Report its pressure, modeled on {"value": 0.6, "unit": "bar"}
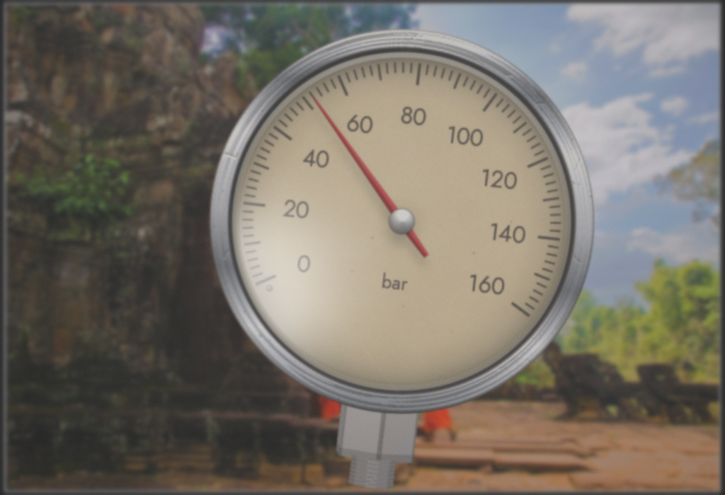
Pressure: {"value": 52, "unit": "bar"}
